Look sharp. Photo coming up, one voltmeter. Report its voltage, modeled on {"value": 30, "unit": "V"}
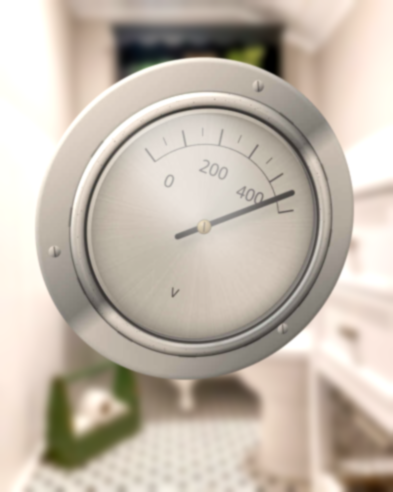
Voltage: {"value": 450, "unit": "V"}
